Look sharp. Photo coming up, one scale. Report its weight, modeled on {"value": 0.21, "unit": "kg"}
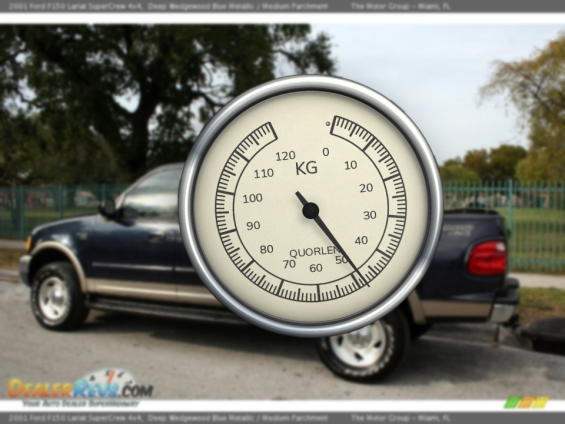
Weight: {"value": 48, "unit": "kg"}
